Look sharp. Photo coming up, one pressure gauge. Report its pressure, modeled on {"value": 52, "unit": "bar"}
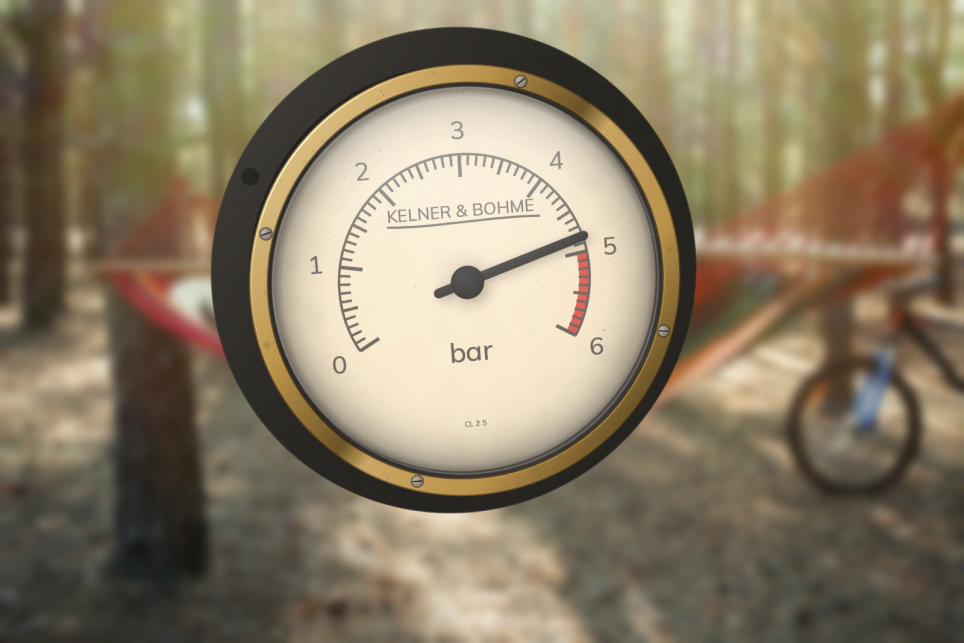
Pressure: {"value": 4.8, "unit": "bar"}
